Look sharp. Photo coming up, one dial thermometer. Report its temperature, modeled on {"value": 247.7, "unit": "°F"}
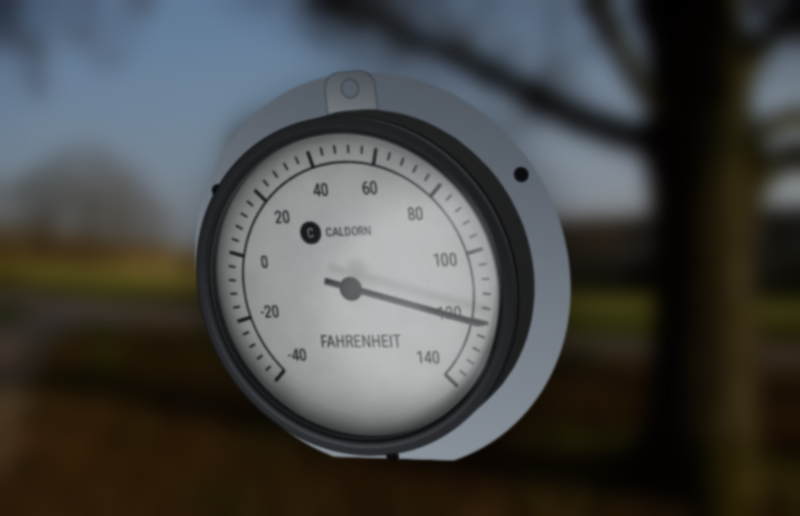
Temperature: {"value": 120, "unit": "°F"}
